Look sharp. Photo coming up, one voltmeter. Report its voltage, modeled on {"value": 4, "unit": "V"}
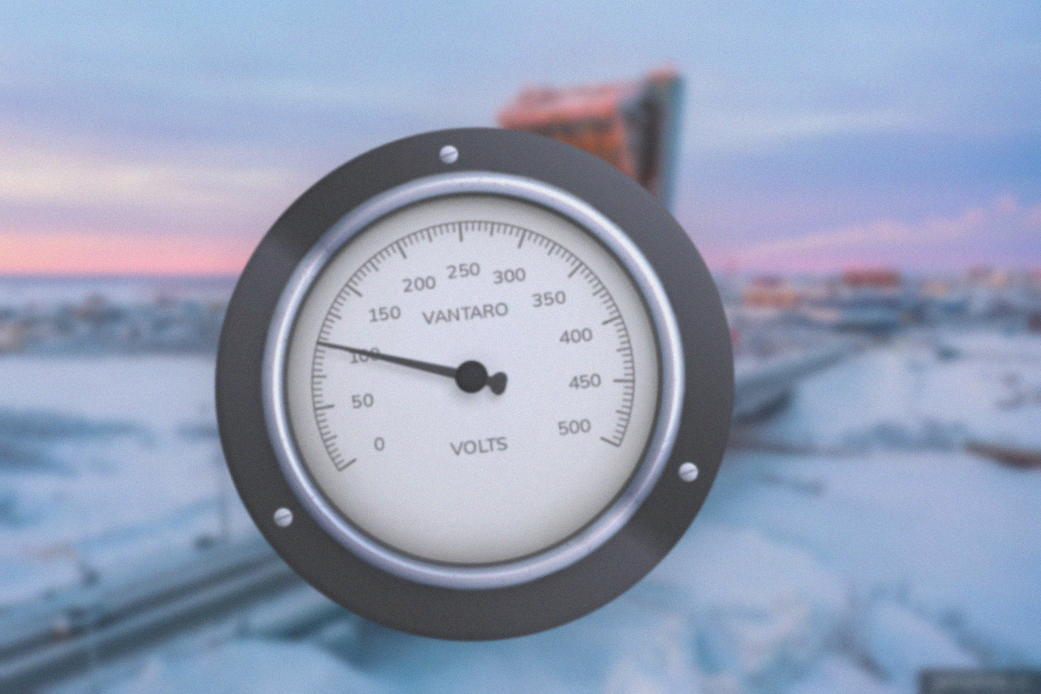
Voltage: {"value": 100, "unit": "V"}
